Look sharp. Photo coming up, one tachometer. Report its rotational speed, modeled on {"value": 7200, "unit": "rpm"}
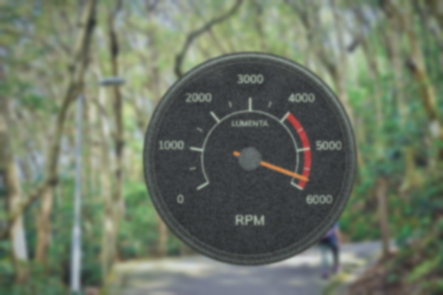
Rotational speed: {"value": 5750, "unit": "rpm"}
